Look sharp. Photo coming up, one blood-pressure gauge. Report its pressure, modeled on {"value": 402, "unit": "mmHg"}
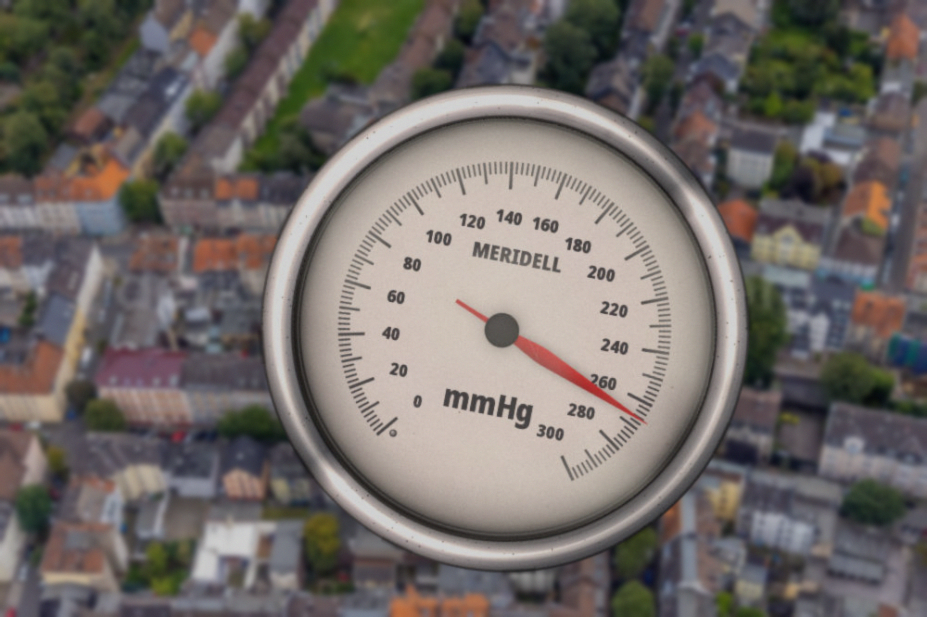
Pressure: {"value": 266, "unit": "mmHg"}
